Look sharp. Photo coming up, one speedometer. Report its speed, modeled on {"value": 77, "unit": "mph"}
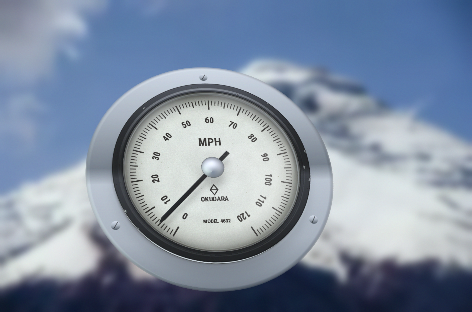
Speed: {"value": 5, "unit": "mph"}
